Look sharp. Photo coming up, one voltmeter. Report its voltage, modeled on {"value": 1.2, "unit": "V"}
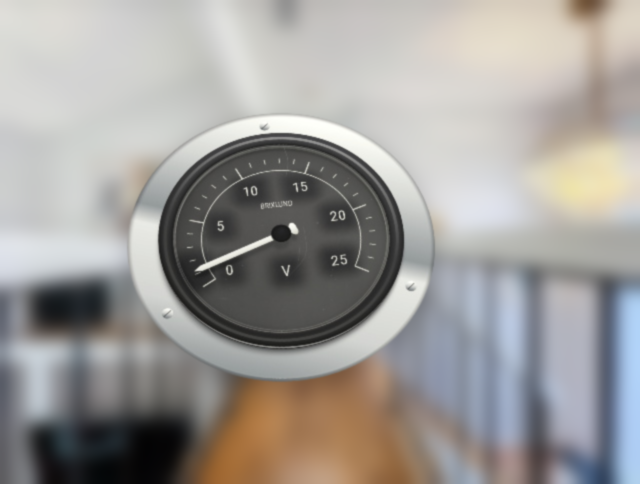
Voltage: {"value": 1, "unit": "V"}
